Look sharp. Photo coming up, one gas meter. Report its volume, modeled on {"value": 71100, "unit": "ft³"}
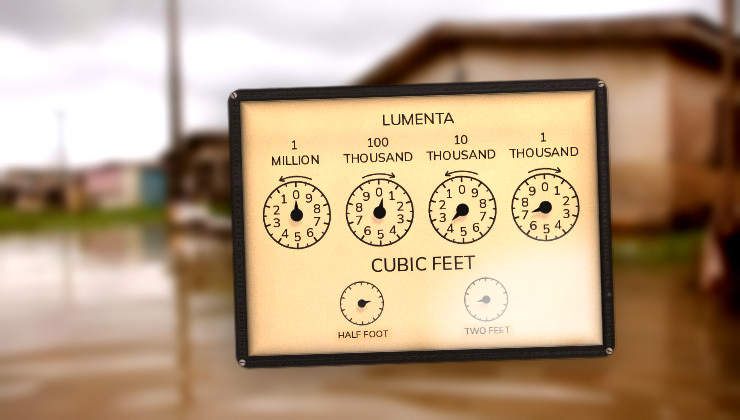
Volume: {"value": 3700, "unit": "ft³"}
